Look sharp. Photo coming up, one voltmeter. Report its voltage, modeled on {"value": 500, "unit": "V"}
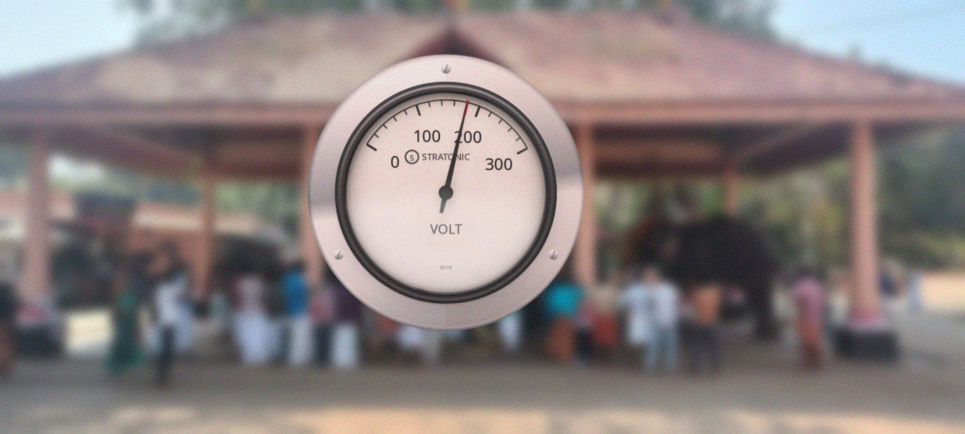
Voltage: {"value": 180, "unit": "V"}
